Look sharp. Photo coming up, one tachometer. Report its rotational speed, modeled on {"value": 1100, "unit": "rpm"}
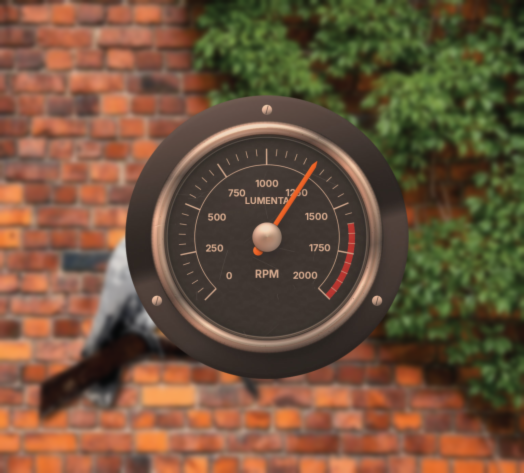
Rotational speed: {"value": 1250, "unit": "rpm"}
